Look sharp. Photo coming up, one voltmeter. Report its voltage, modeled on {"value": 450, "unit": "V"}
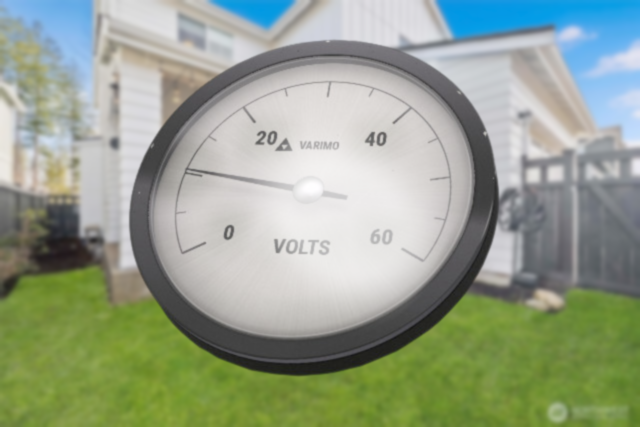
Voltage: {"value": 10, "unit": "V"}
